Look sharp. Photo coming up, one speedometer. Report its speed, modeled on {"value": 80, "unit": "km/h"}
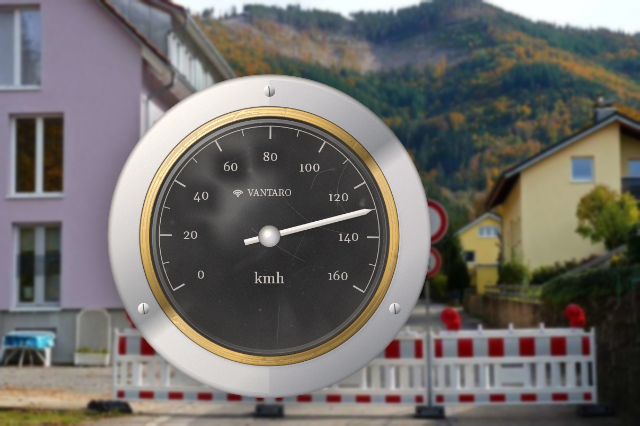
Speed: {"value": 130, "unit": "km/h"}
